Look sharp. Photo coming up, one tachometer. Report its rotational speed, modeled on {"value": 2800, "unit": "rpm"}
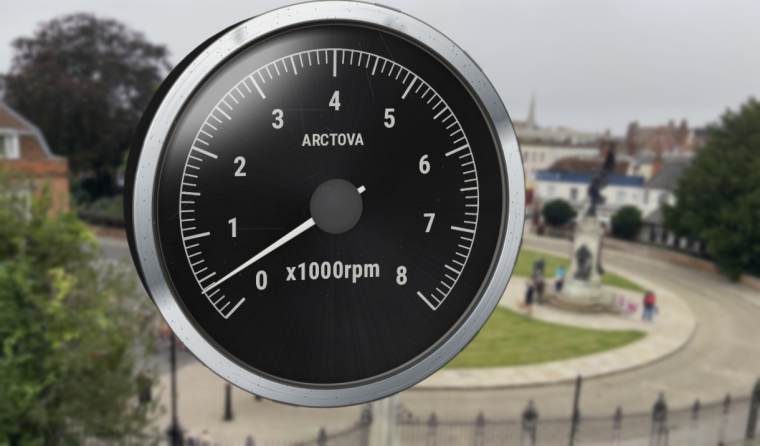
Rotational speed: {"value": 400, "unit": "rpm"}
